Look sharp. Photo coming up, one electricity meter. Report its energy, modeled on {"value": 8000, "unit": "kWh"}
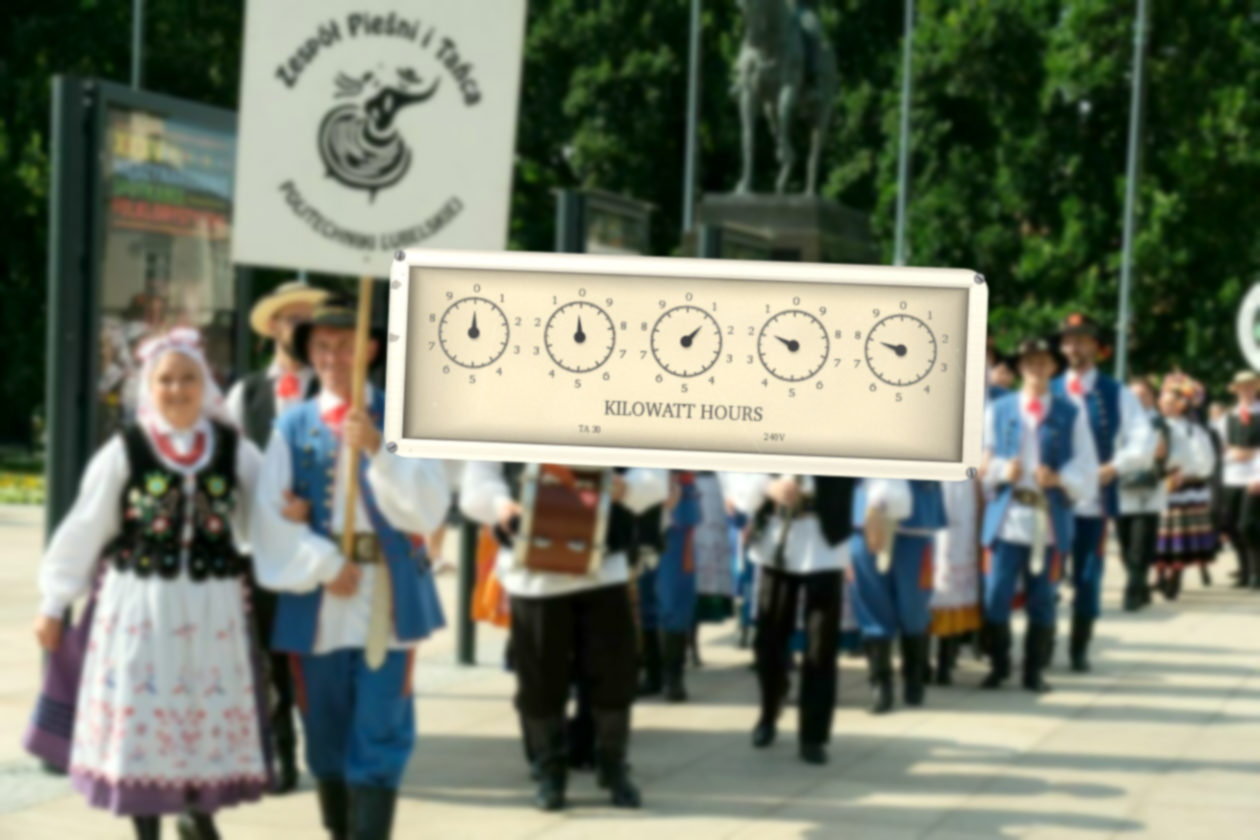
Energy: {"value": 118, "unit": "kWh"}
